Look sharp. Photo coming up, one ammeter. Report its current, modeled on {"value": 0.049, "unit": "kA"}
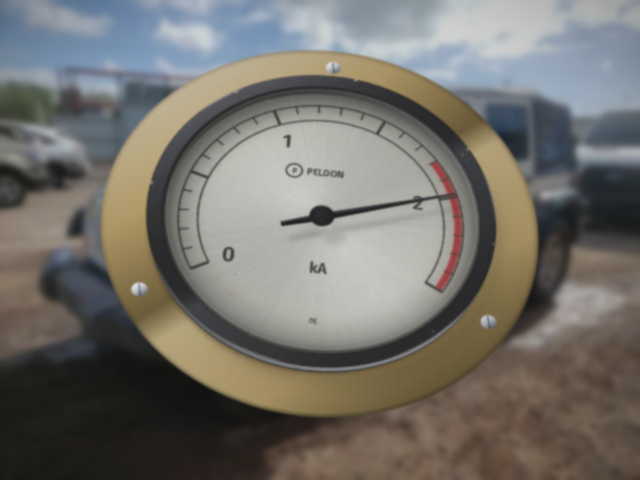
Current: {"value": 2, "unit": "kA"}
